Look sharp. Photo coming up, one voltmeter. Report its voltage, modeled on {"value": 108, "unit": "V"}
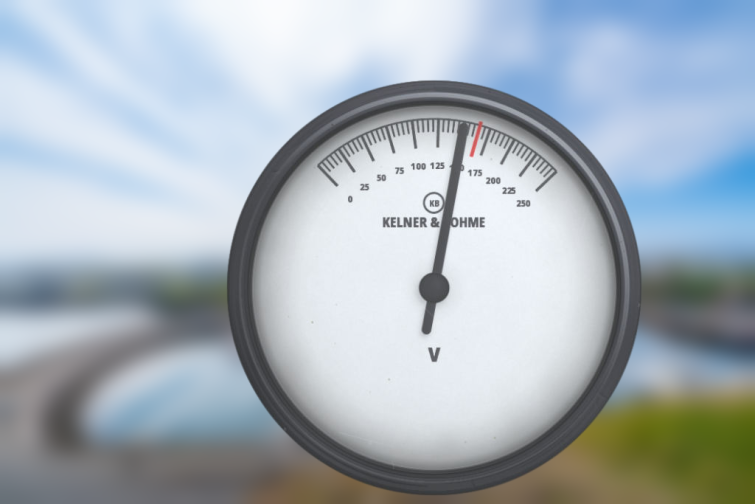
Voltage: {"value": 150, "unit": "V"}
